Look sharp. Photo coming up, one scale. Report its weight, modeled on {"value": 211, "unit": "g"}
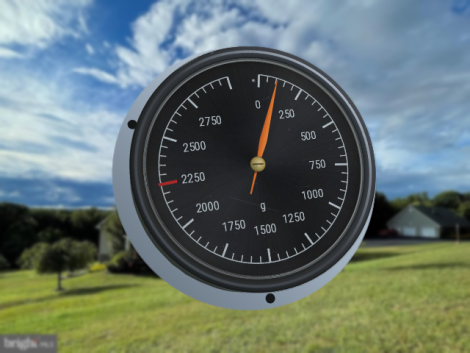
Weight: {"value": 100, "unit": "g"}
